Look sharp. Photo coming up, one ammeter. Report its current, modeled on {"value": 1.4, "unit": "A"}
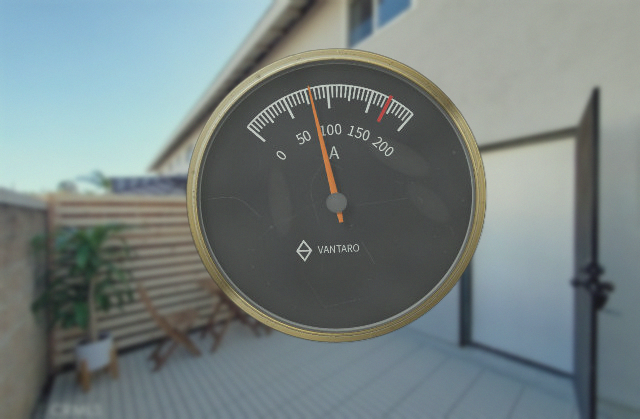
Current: {"value": 80, "unit": "A"}
